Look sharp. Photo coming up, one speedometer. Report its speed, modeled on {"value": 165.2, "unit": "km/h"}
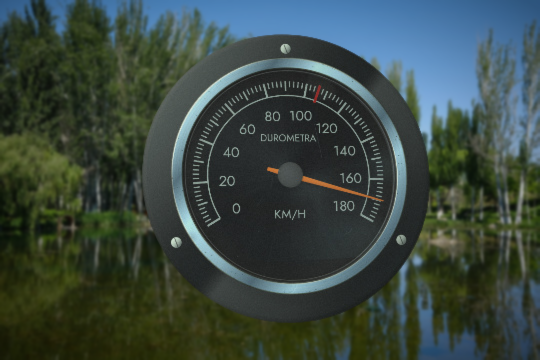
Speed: {"value": 170, "unit": "km/h"}
